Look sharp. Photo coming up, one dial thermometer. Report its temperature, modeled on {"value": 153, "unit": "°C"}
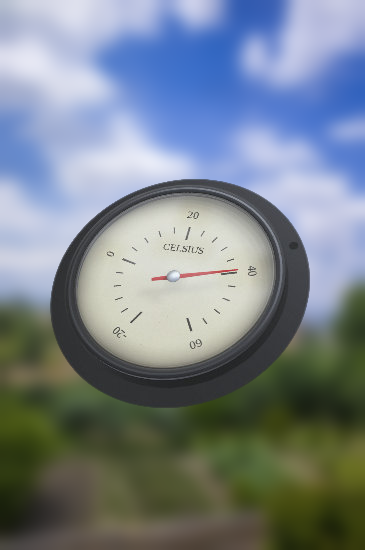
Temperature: {"value": 40, "unit": "°C"}
